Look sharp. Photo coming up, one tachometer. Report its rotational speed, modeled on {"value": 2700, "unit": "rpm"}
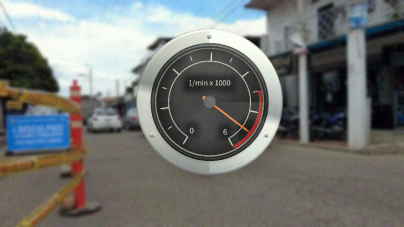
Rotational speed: {"value": 5500, "unit": "rpm"}
